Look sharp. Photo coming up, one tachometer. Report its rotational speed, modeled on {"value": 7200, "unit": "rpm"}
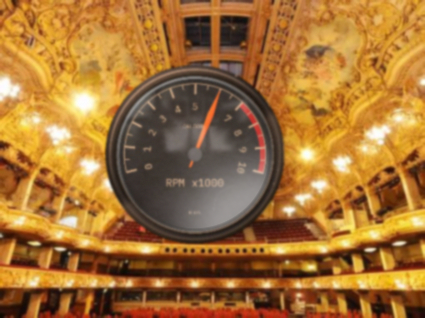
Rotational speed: {"value": 6000, "unit": "rpm"}
